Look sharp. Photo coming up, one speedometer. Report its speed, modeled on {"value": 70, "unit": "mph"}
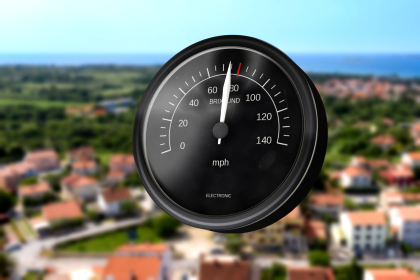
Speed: {"value": 75, "unit": "mph"}
